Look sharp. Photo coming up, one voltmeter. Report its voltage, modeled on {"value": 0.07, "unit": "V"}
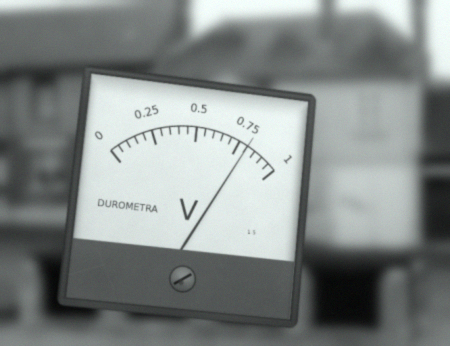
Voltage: {"value": 0.8, "unit": "V"}
